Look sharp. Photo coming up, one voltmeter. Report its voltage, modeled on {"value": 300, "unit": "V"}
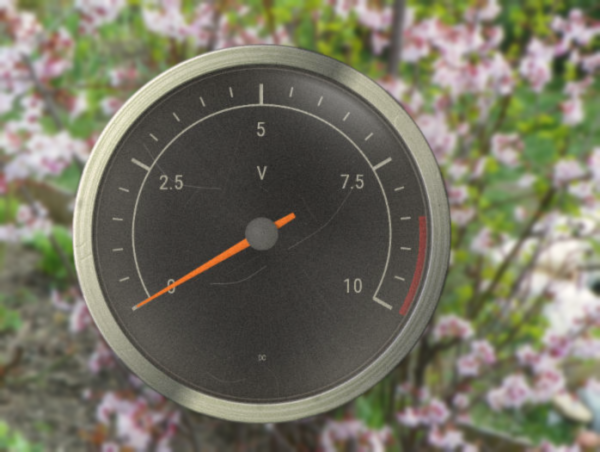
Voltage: {"value": 0, "unit": "V"}
